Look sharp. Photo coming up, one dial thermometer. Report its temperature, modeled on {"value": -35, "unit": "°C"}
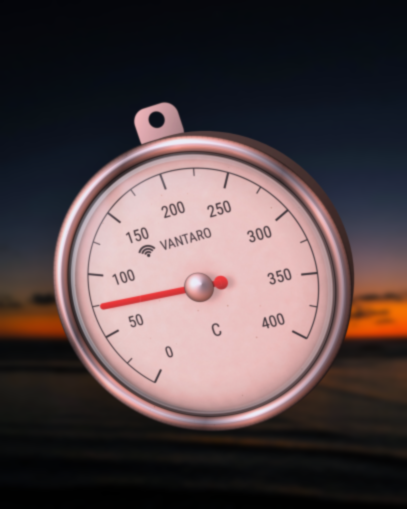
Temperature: {"value": 75, "unit": "°C"}
